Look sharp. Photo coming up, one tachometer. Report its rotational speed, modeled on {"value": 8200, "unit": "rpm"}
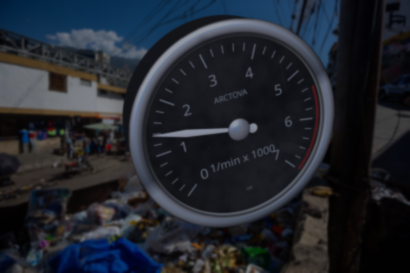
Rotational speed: {"value": 1400, "unit": "rpm"}
